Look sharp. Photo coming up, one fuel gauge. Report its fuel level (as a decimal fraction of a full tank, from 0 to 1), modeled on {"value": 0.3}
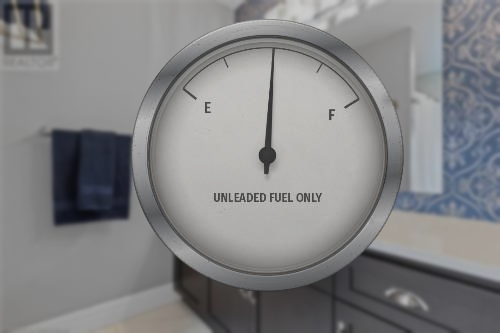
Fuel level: {"value": 0.5}
